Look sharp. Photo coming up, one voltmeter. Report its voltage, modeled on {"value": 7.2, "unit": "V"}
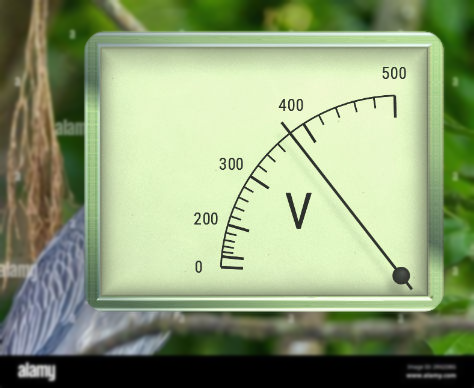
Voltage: {"value": 380, "unit": "V"}
